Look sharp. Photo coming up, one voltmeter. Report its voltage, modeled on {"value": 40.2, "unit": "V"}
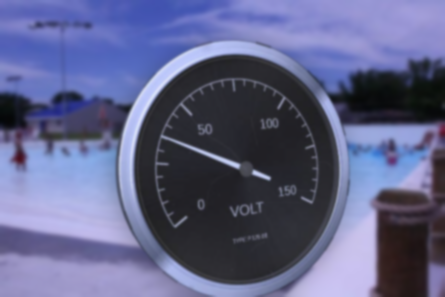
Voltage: {"value": 35, "unit": "V"}
